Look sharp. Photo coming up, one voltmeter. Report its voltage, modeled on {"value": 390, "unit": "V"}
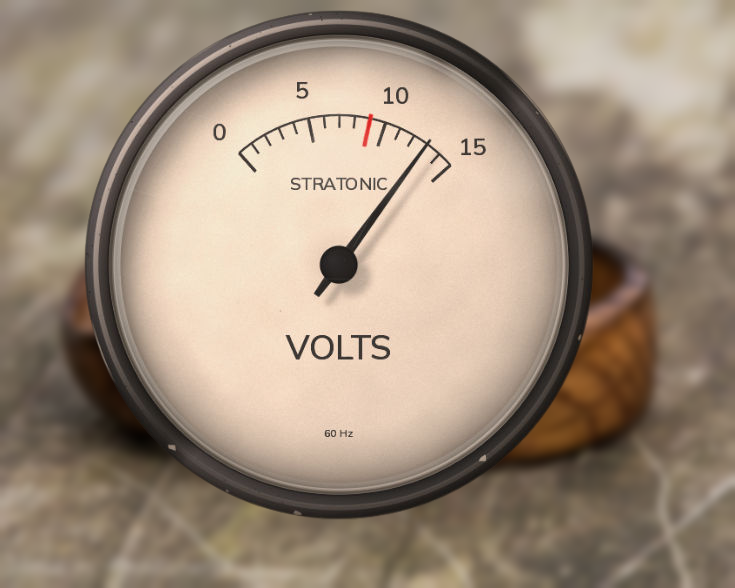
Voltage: {"value": 13, "unit": "V"}
